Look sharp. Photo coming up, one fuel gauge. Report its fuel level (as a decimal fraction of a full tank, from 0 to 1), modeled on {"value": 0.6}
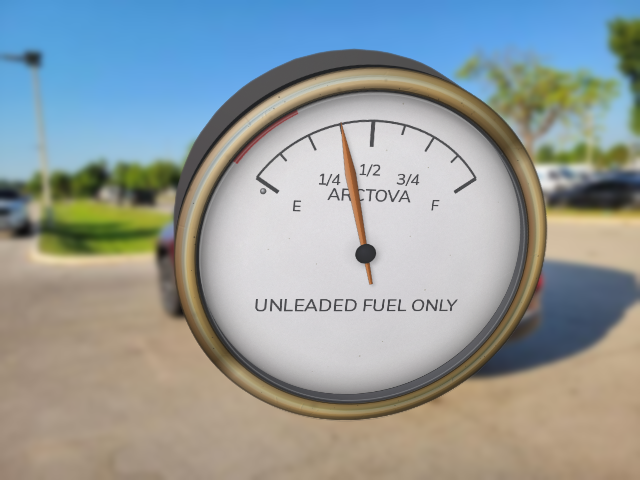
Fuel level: {"value": 0.375}
